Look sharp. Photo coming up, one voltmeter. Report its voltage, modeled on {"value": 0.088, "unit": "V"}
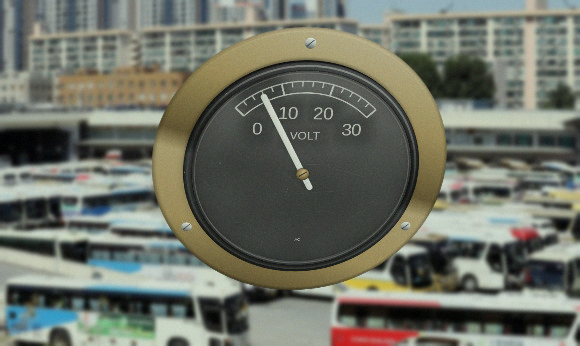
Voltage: {"value": 6, "unit": "V"}
